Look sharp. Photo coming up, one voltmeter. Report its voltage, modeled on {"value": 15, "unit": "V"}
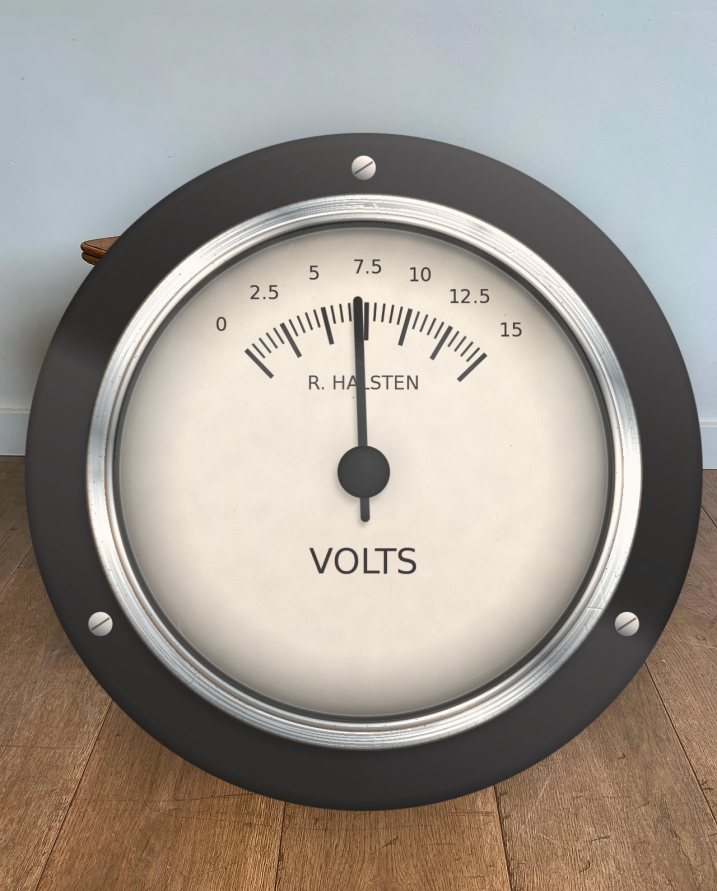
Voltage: {"value": 7, "unit": "V"}
